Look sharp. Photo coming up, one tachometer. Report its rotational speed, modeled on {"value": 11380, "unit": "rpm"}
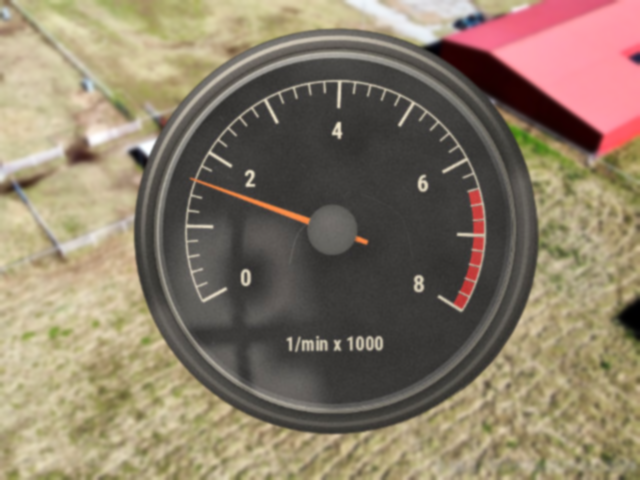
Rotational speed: {"value": 1600, "unit": "rpm"}
